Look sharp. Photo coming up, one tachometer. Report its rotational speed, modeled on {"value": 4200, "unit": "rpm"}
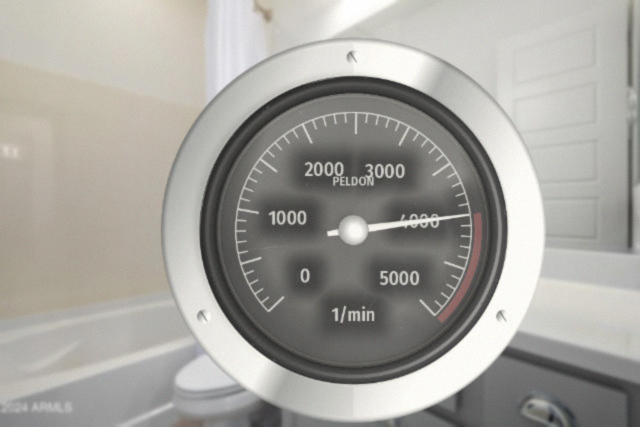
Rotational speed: {"value": 4000, "unit": "rpm"}
